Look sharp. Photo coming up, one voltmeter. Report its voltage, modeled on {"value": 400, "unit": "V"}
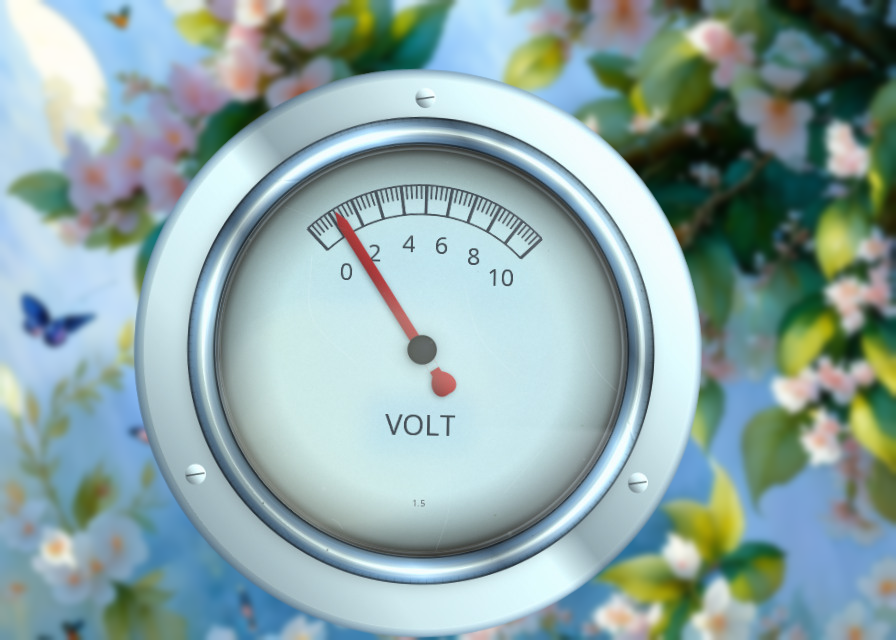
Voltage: {"value": 1.2, "unit": "V"}
